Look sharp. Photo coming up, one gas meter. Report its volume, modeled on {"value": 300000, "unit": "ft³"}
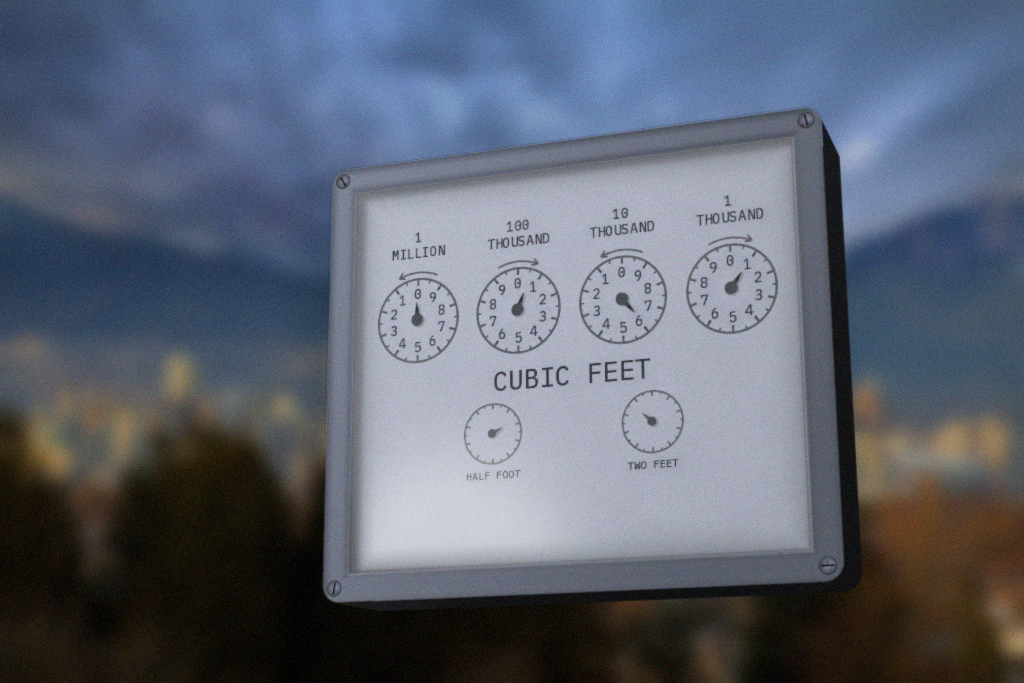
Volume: {"value": 6100, "unit": "ft³"}
